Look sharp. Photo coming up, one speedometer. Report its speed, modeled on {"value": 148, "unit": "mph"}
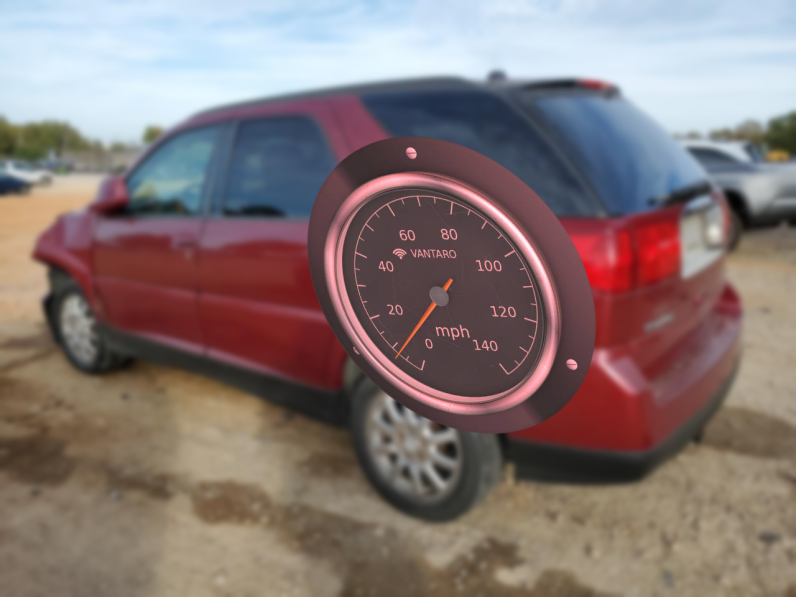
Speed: {"value": 7.5, "unit": "mph"}
